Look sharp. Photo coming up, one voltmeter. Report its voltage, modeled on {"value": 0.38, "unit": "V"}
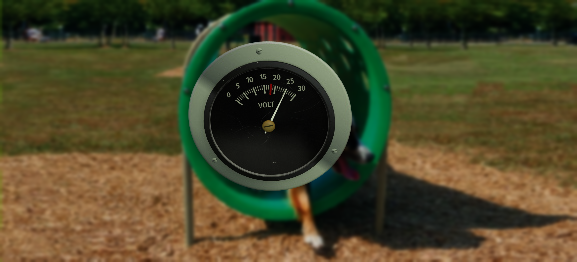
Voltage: {"value": 25, "unit": "V"}
